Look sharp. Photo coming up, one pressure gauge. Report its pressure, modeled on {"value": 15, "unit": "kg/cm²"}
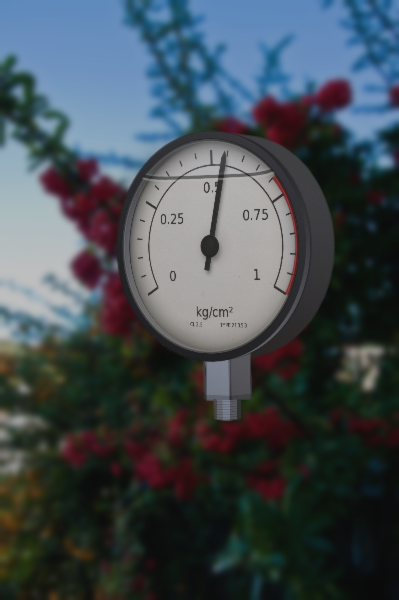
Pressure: {"value": 0.55, "unit": "kg/cm²"}
